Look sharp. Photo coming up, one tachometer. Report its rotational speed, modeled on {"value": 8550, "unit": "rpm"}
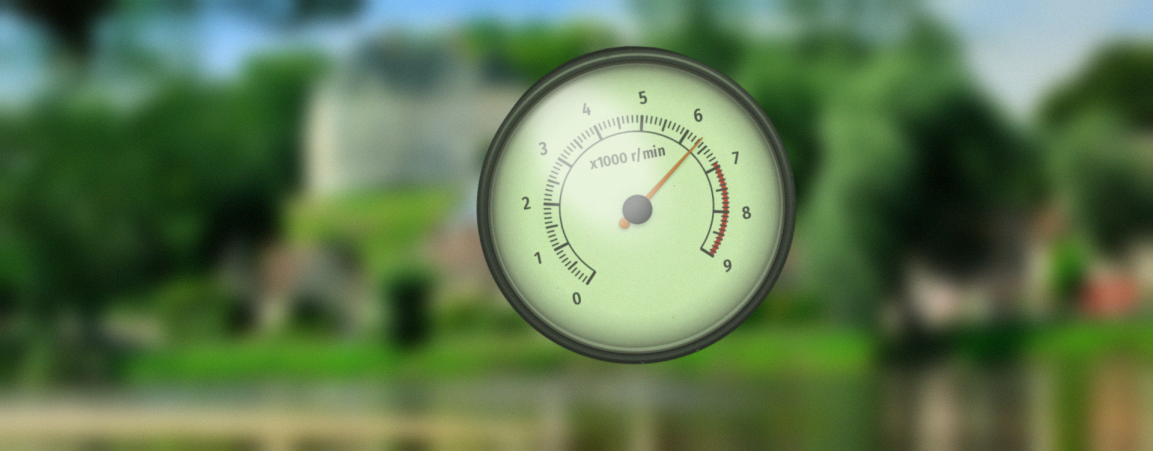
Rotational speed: {"value": 6300, "unit": "rpm"}
